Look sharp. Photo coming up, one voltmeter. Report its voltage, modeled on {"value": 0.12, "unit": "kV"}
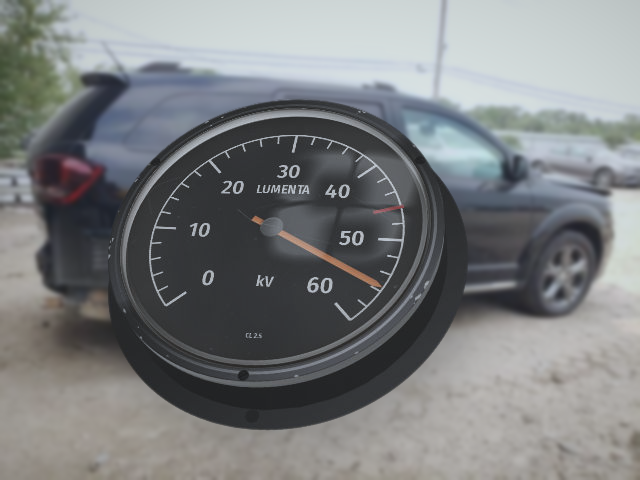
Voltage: {"value": 56, "unit": "kV"}
